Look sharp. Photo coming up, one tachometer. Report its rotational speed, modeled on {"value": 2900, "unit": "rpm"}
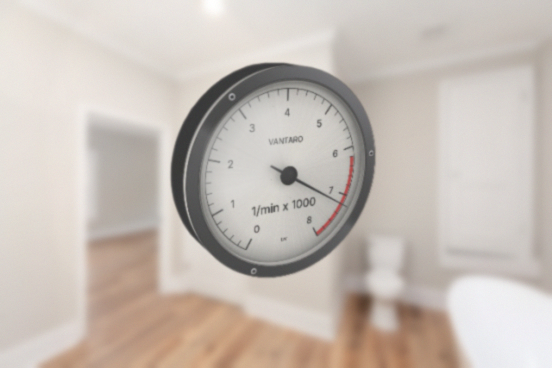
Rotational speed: {"value": 7200, "unit": "rpm"}
